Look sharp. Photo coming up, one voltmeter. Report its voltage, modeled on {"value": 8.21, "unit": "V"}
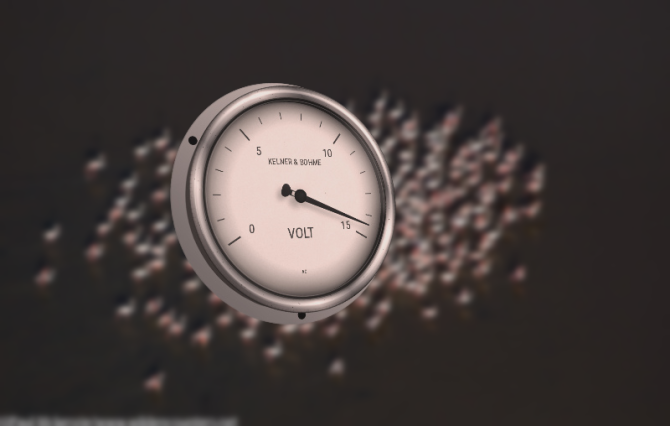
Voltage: {"value": 14.5, "unit": "V"}
